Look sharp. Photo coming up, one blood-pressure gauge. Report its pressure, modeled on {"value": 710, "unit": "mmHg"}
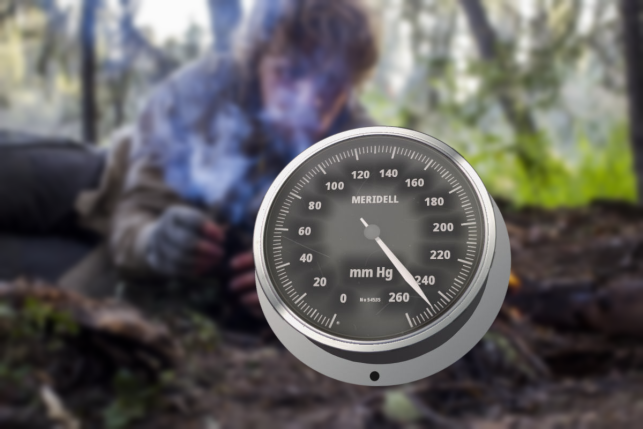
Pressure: {"value": 248, "unit": "mmHg"}
